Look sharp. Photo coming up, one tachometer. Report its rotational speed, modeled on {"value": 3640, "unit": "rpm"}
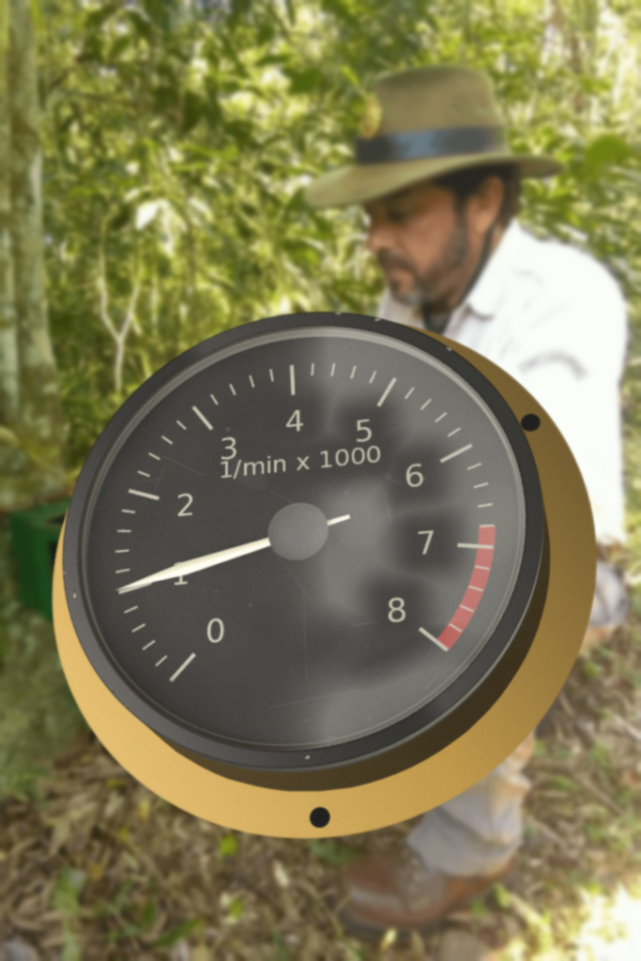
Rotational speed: {"value": 1000, "unit": "rpm"}
